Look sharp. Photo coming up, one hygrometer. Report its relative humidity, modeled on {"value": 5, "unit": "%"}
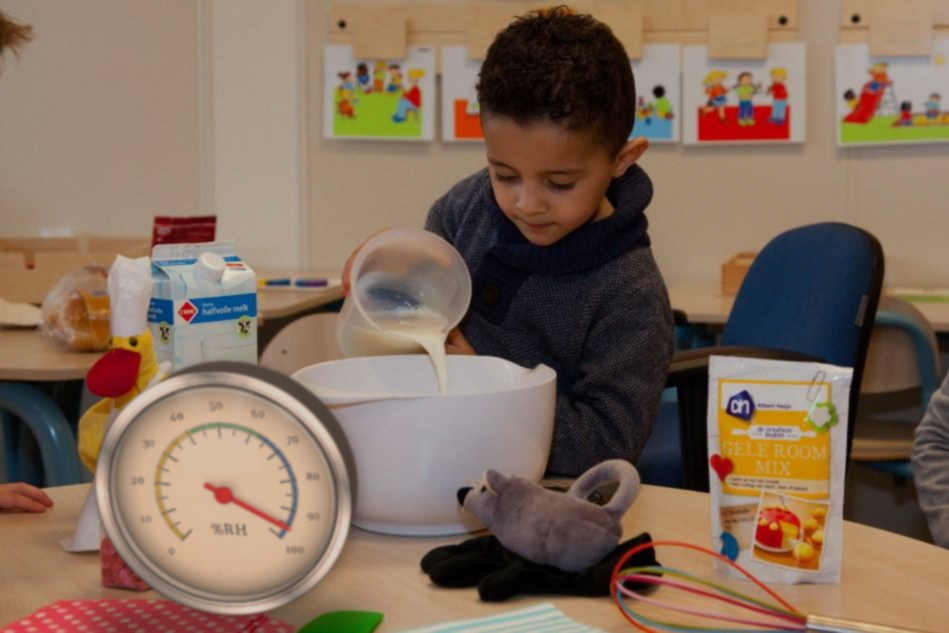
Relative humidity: {"value": 95, "unit": "%"}
